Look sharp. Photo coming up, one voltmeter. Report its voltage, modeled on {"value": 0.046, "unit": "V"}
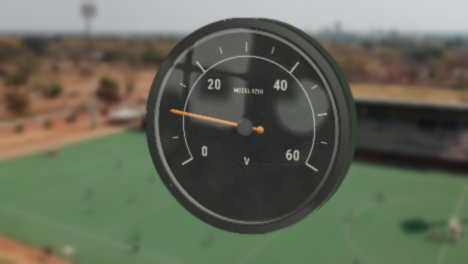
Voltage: {"value": 10, "unit": "V"}
